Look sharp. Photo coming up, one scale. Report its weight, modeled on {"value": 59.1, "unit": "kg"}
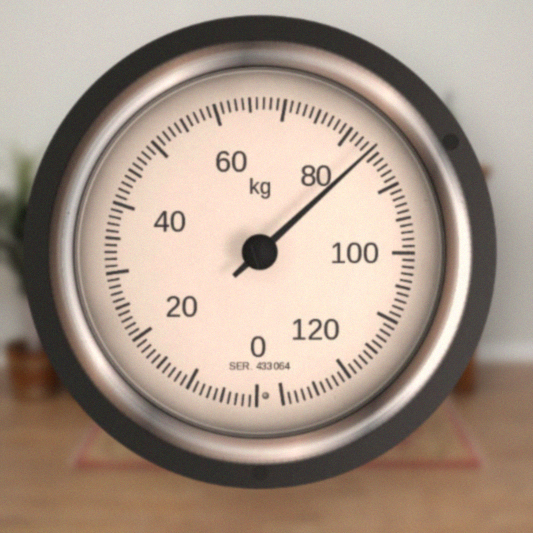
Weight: {"value": 84, "unit": "kg"}
